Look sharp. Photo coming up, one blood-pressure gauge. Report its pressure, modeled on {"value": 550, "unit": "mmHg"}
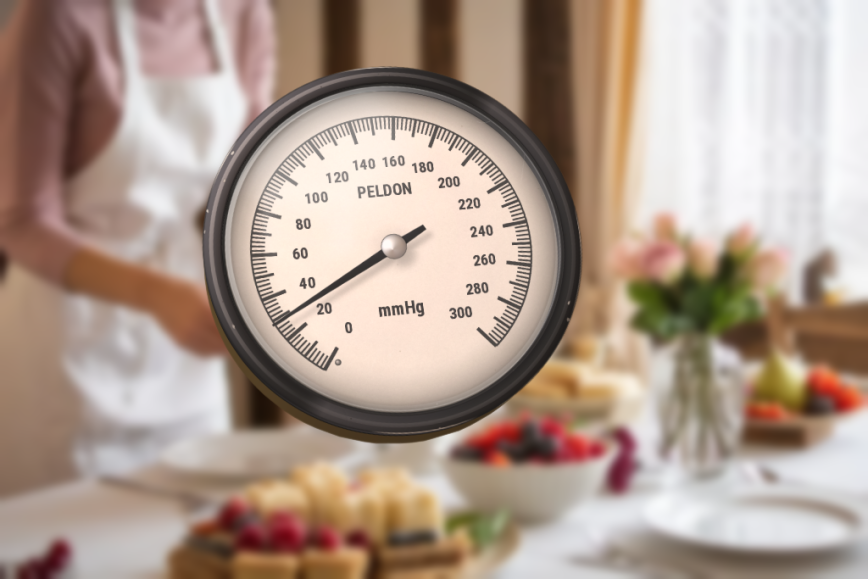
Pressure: {"value": 28, "unit": "mmHg"}
